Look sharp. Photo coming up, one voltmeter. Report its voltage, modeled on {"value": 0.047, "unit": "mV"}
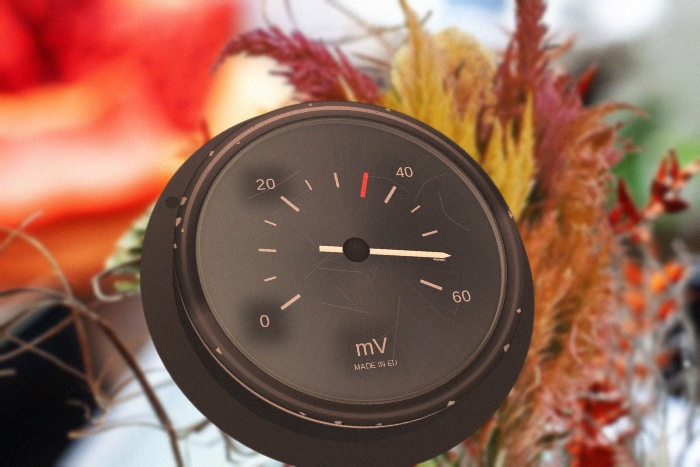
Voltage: {"value": 55, "unit": "mV"}
